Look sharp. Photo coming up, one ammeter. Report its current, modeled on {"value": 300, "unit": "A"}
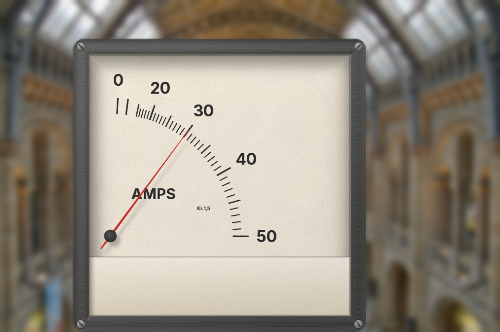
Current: {"value": 30, "unit": "A"}
